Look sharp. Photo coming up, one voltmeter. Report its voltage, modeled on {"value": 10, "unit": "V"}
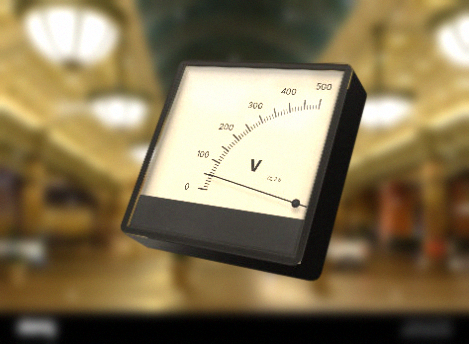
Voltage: {"value": 50, "unit": "V"}
